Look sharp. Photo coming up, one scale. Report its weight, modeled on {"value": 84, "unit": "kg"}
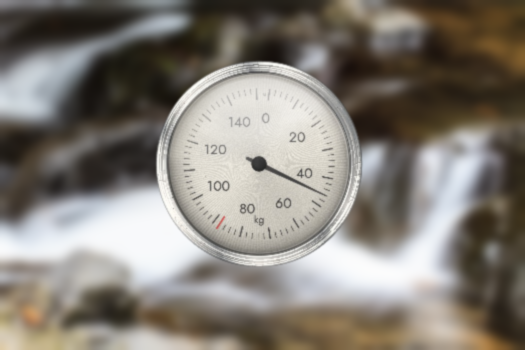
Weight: {"value": 46, "unit": "kg"}
